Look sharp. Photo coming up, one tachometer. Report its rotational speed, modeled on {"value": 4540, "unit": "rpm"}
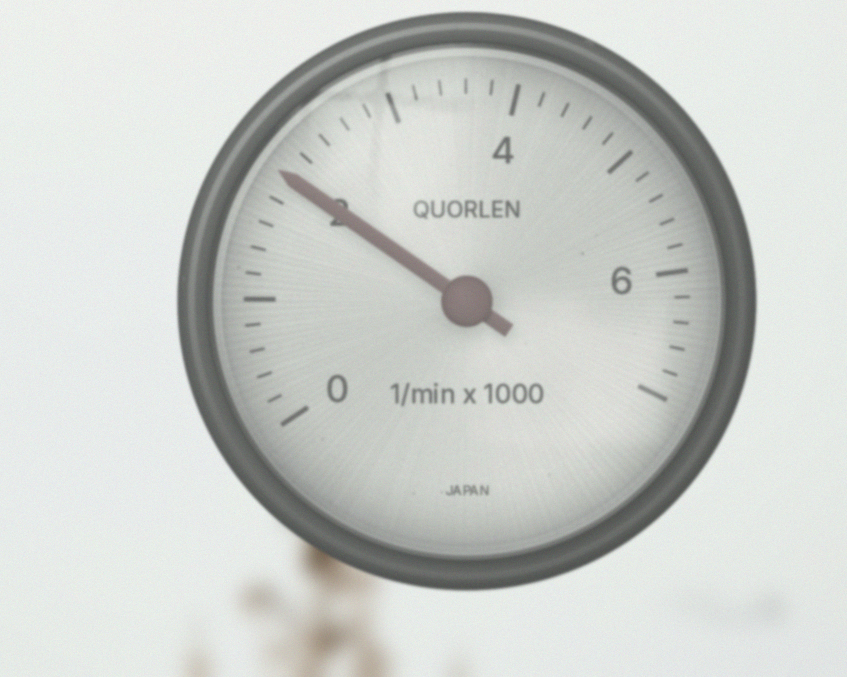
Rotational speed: {"value": 2000, "unit": "rpm"}
